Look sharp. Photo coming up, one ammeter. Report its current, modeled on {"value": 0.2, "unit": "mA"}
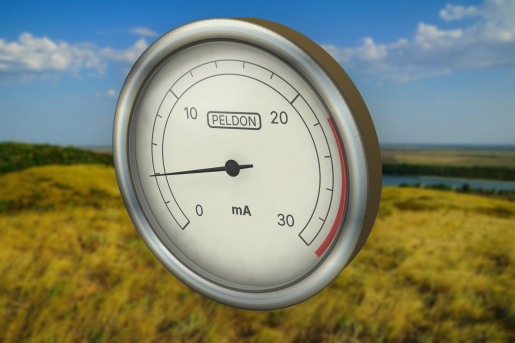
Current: {"value": 4, "unit": "mA"}
